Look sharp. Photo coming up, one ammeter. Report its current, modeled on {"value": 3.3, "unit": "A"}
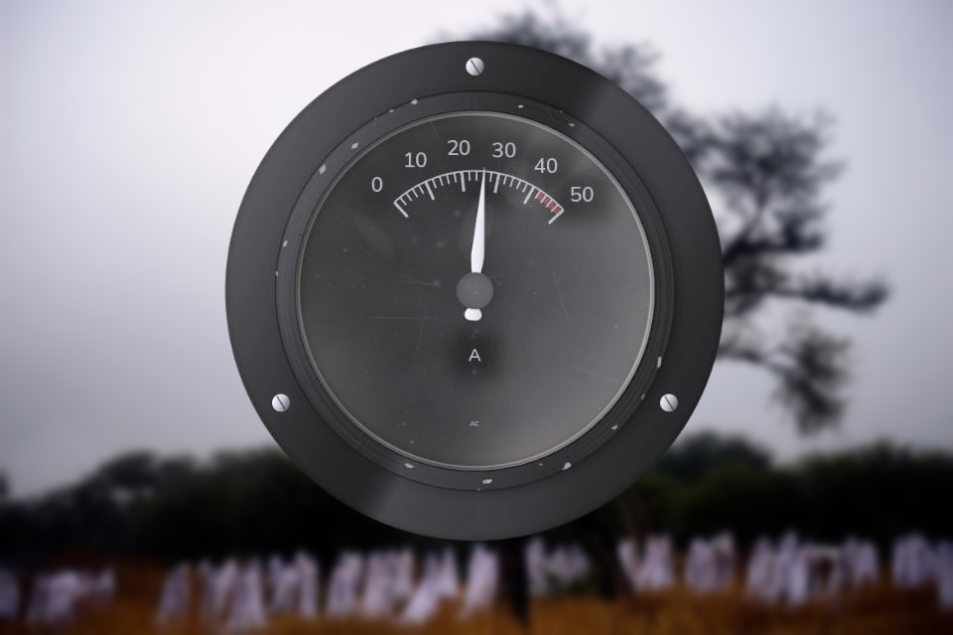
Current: {"value": 26, "unit": "A"}
